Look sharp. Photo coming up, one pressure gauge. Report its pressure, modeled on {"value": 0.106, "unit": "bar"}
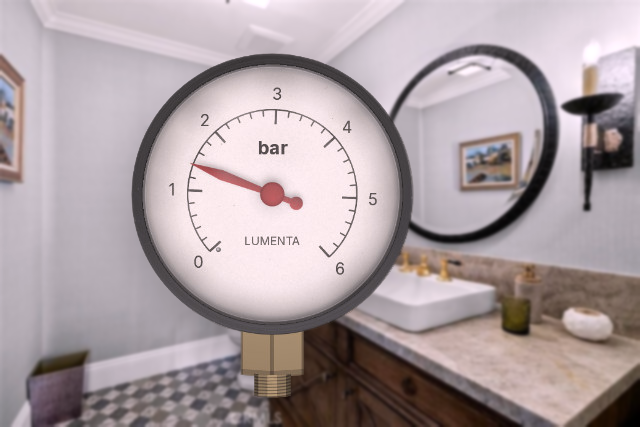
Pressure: {"value": 1.4, "unit": "bar"}
